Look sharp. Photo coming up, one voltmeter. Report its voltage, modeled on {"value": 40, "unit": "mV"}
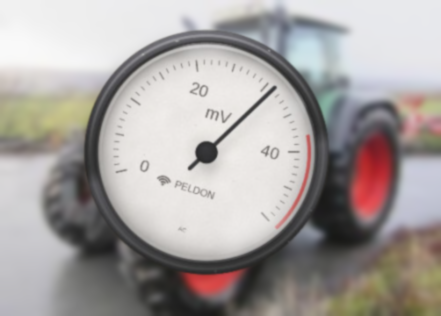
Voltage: {"value": 31, "unit": "mV"}
